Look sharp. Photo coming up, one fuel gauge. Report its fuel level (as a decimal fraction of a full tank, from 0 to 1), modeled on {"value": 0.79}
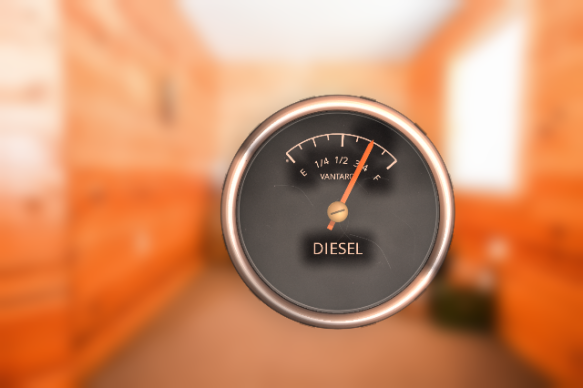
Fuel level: {"value": 0.75}
